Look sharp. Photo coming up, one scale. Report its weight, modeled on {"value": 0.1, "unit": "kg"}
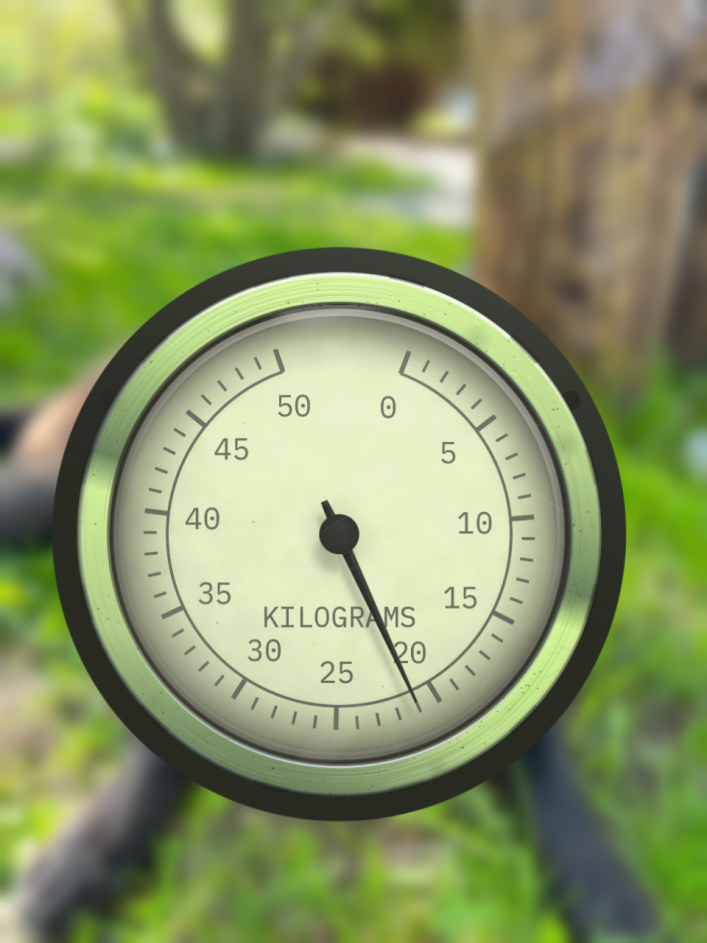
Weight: {"value": 21, "unit": "kg"}
